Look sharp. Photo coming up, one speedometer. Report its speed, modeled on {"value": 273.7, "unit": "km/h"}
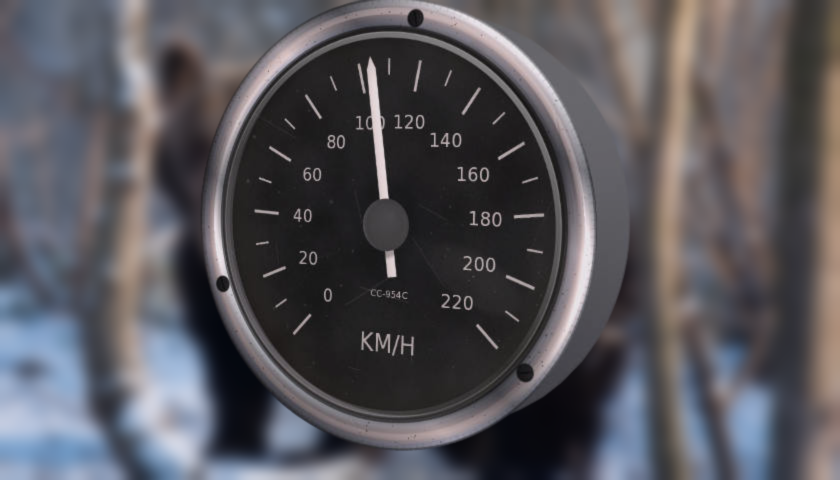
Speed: {"value": 105, "unit": "km/h"}
